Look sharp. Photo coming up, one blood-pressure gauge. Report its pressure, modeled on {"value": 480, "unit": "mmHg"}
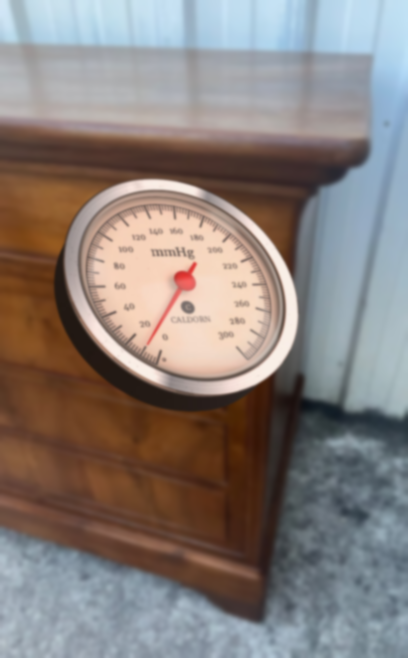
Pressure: {"value": 10, "unit": "mmHg"}
